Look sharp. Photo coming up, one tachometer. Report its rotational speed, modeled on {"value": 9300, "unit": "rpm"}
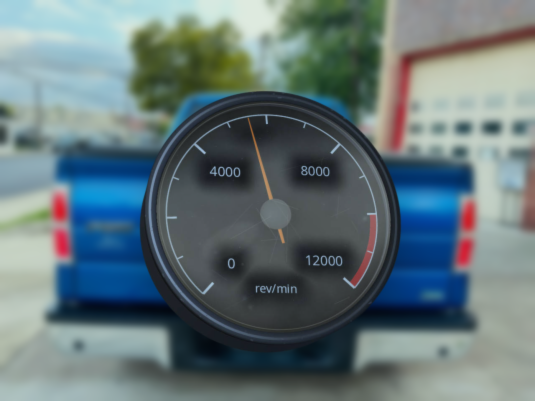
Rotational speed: {"value": 5500, "unit": "rpm"}
